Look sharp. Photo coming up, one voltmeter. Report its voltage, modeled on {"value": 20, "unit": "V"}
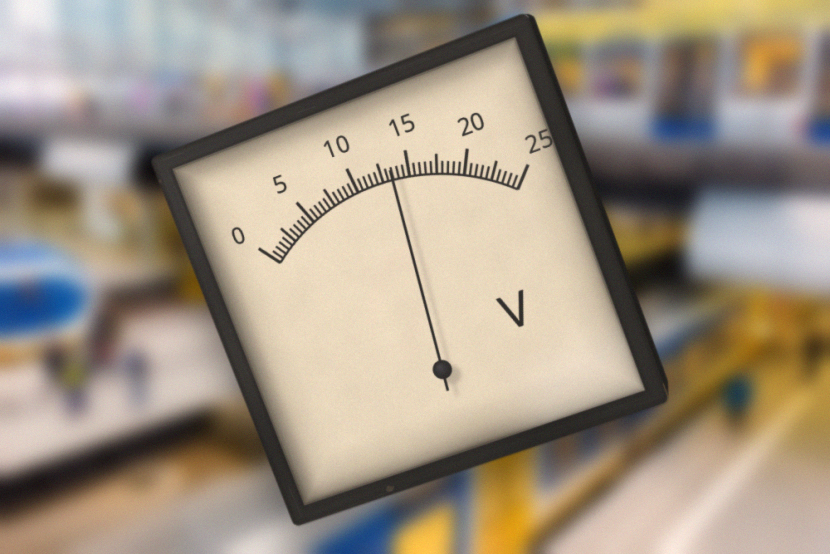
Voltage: {"value": 13.5, "unit": "V"}
